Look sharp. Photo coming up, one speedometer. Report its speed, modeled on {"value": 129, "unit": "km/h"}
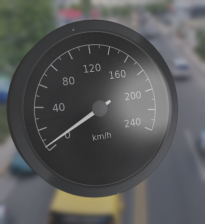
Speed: {"value": 5, "unit": "km/h"}
